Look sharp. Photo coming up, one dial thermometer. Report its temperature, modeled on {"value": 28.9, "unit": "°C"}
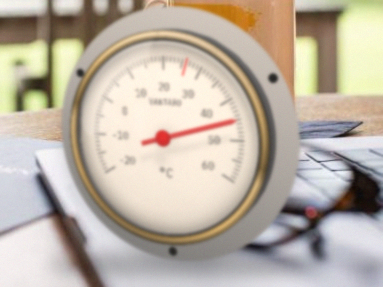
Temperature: {"value": 45, "unit": "°C"}
